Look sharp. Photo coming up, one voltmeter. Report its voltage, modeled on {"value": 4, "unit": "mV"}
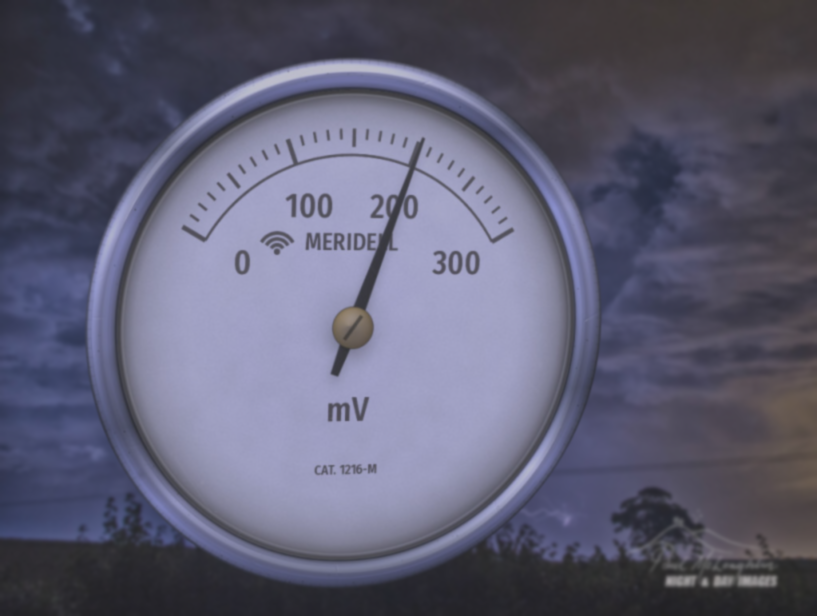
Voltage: {"value": 200, "unit": "mV"}
